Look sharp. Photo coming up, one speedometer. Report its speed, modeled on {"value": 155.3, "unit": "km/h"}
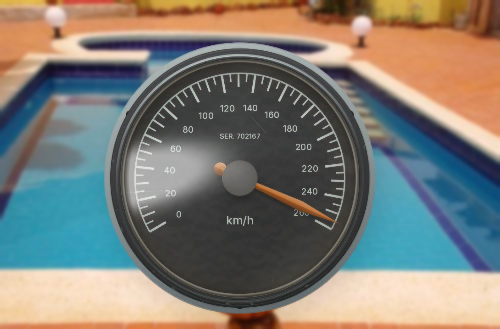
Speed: {"value": 255, "unit": "km/h"}
